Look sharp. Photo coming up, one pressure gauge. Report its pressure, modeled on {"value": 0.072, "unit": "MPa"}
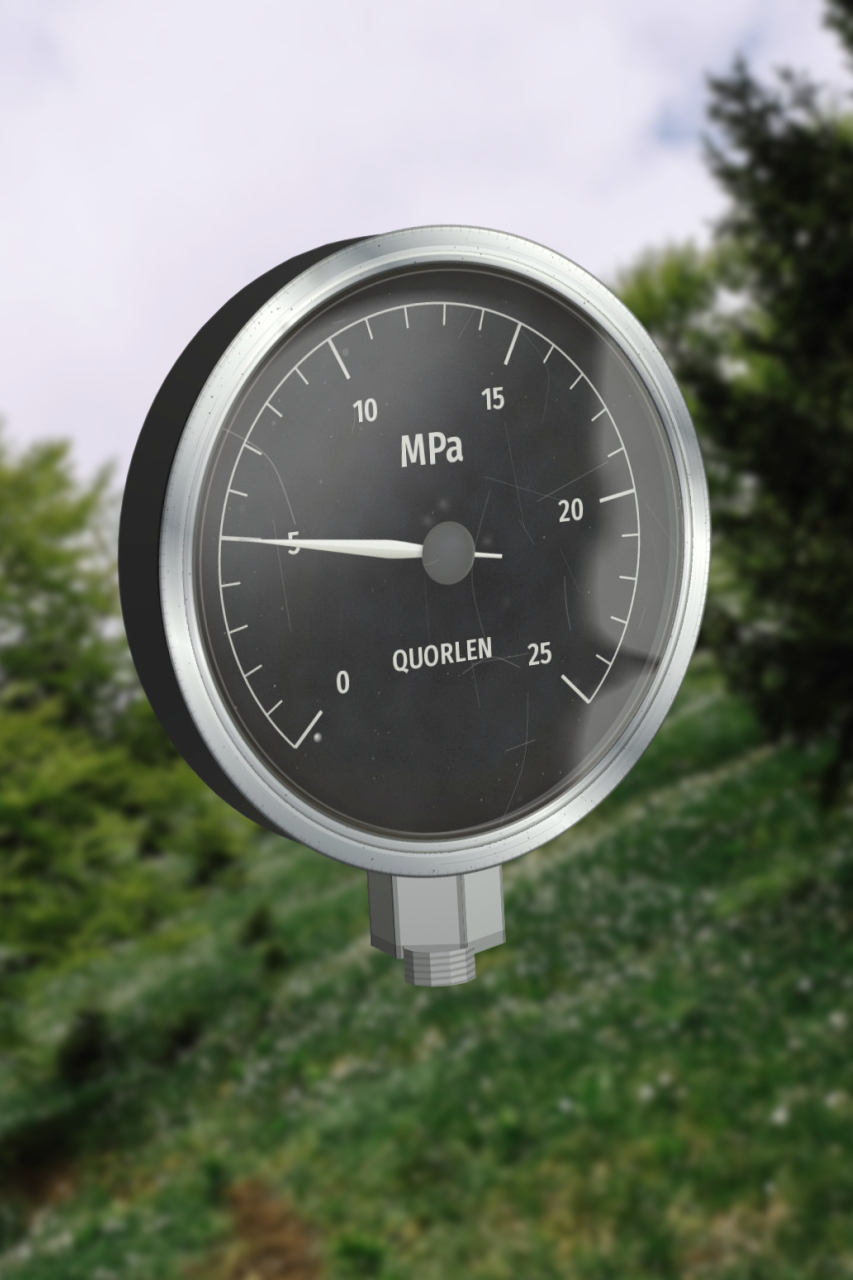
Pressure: {"value": 5, "unit": "MPa"}
